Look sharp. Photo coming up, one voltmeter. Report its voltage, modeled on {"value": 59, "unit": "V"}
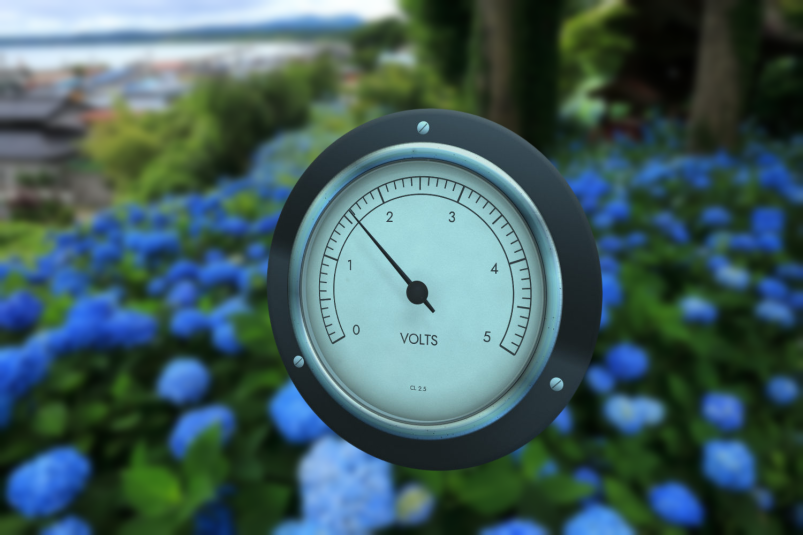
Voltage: {"value": 1.6, "unit": "V"}
